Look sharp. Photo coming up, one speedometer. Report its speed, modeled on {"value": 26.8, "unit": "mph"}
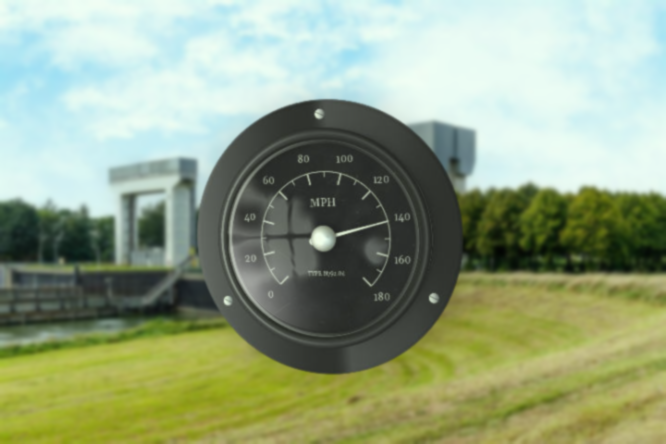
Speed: {"value": 140, "unit": "mph"}
